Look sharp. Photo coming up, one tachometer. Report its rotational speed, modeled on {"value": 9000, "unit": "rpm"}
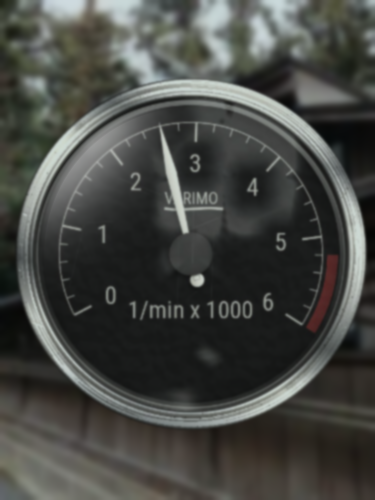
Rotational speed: {"value": 2600, "unit": "rpm"}
